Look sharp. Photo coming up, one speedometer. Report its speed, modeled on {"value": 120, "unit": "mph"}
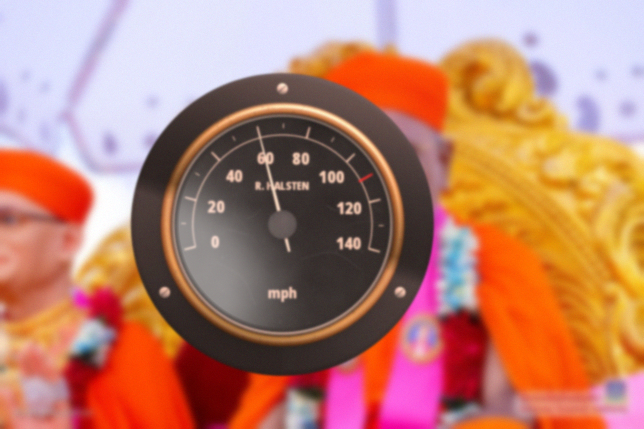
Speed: {"value": 60, "unit": "mph"}
